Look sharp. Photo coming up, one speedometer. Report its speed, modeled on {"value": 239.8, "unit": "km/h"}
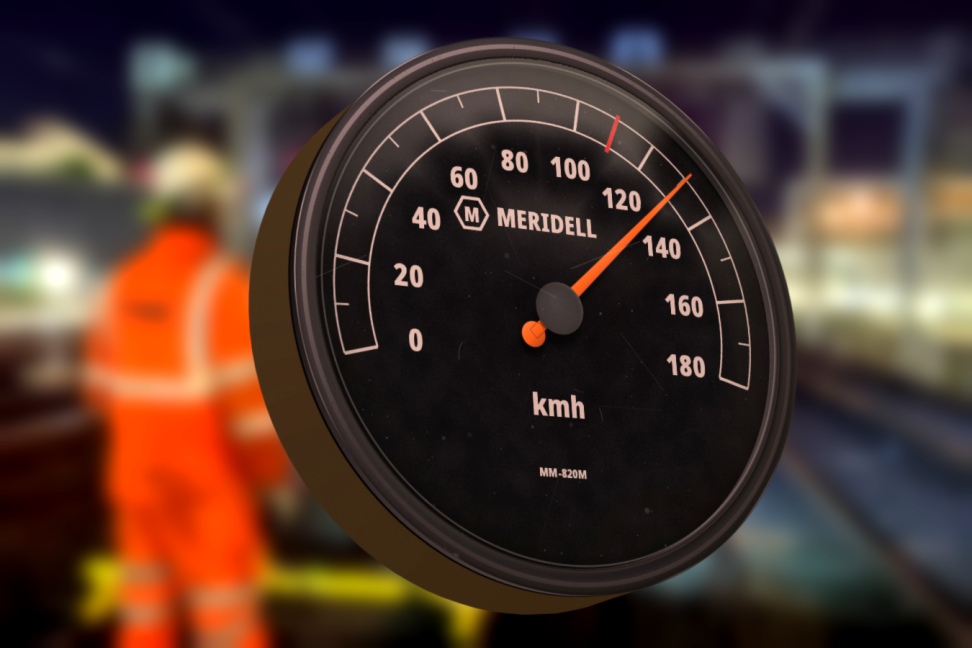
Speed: {"value": 130, "unit": "km/h"}
